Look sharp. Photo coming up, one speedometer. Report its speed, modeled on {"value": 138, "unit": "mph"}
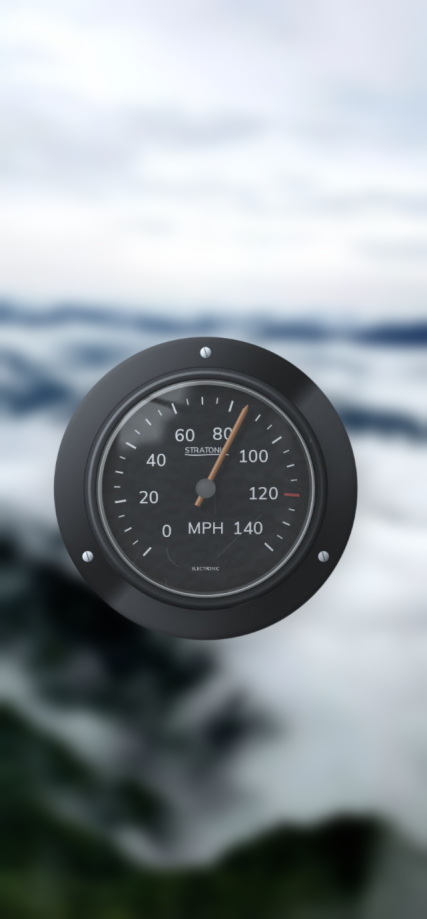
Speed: {"value": 85, "unit": "mph"}
